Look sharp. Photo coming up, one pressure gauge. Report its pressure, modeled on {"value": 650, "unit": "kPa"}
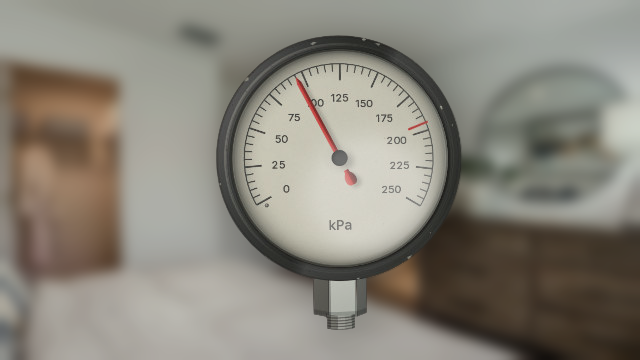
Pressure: {"value": 95, "unit": "kPa"}
